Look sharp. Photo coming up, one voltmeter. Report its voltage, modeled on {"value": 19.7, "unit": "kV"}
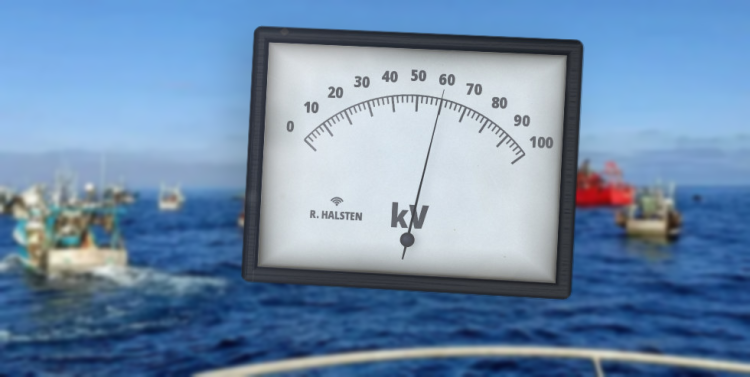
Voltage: {"value": 60, "unit": "kV"}
